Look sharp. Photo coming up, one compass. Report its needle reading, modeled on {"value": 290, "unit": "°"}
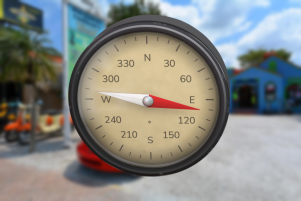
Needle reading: {"value": 100, "unit": "°"}
